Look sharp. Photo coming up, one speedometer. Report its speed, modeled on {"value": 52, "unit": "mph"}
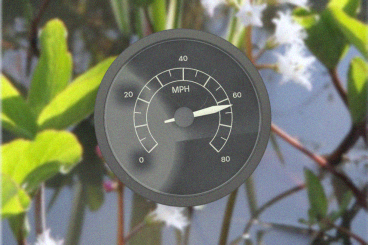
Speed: {"value": 62.5, "unit": "mph"}
